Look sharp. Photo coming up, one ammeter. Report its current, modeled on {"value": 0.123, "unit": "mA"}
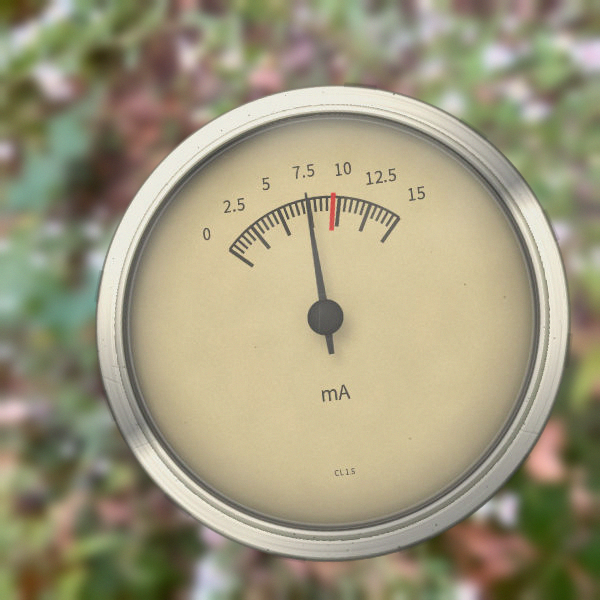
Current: {"value": 7.5, "unit": "mA"}
